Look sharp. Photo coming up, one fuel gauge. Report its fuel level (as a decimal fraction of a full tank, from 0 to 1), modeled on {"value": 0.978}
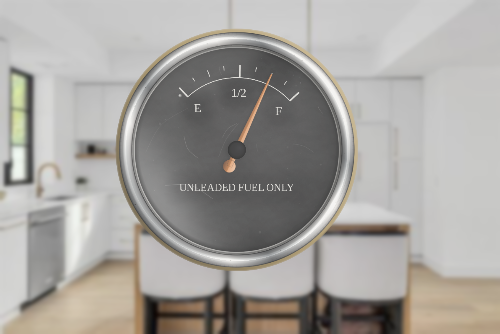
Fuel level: {"value": 0.75}
